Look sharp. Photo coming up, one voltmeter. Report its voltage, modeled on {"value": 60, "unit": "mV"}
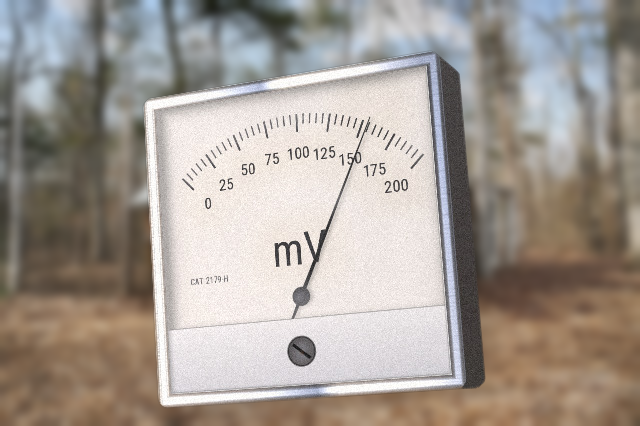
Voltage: {"value": 155, "unit": "mV"}
